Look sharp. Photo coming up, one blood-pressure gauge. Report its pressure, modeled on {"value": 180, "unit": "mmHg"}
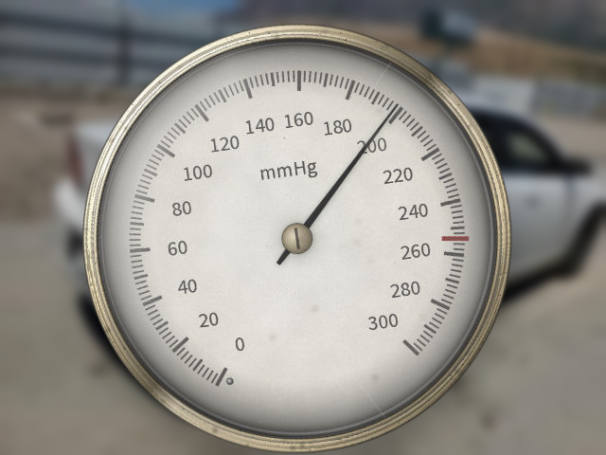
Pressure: {"value": 198, "unit": "mmHg"}
